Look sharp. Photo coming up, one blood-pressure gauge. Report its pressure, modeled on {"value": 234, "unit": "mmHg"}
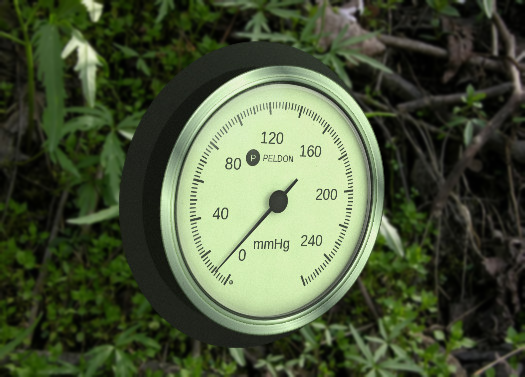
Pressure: {"value": 10, "unit": "mmHg"}
